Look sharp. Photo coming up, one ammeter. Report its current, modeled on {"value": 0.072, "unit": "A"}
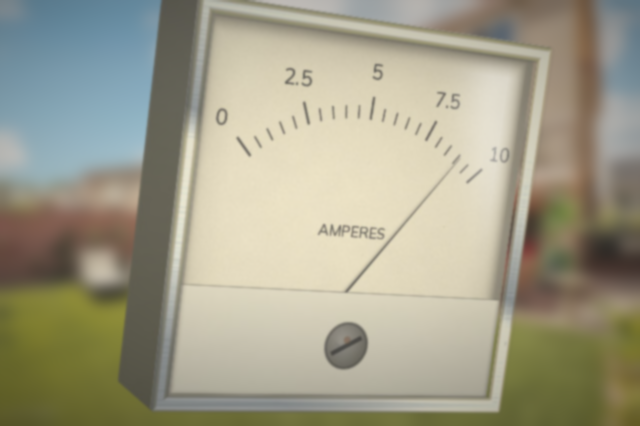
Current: {"value": 9, "unit": "A"}
